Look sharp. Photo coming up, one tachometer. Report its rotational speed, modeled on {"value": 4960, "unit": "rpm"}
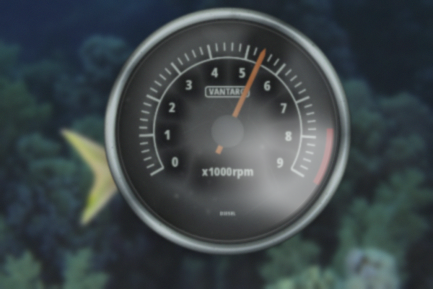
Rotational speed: {"value": 5400, "unit": "rpm"}
